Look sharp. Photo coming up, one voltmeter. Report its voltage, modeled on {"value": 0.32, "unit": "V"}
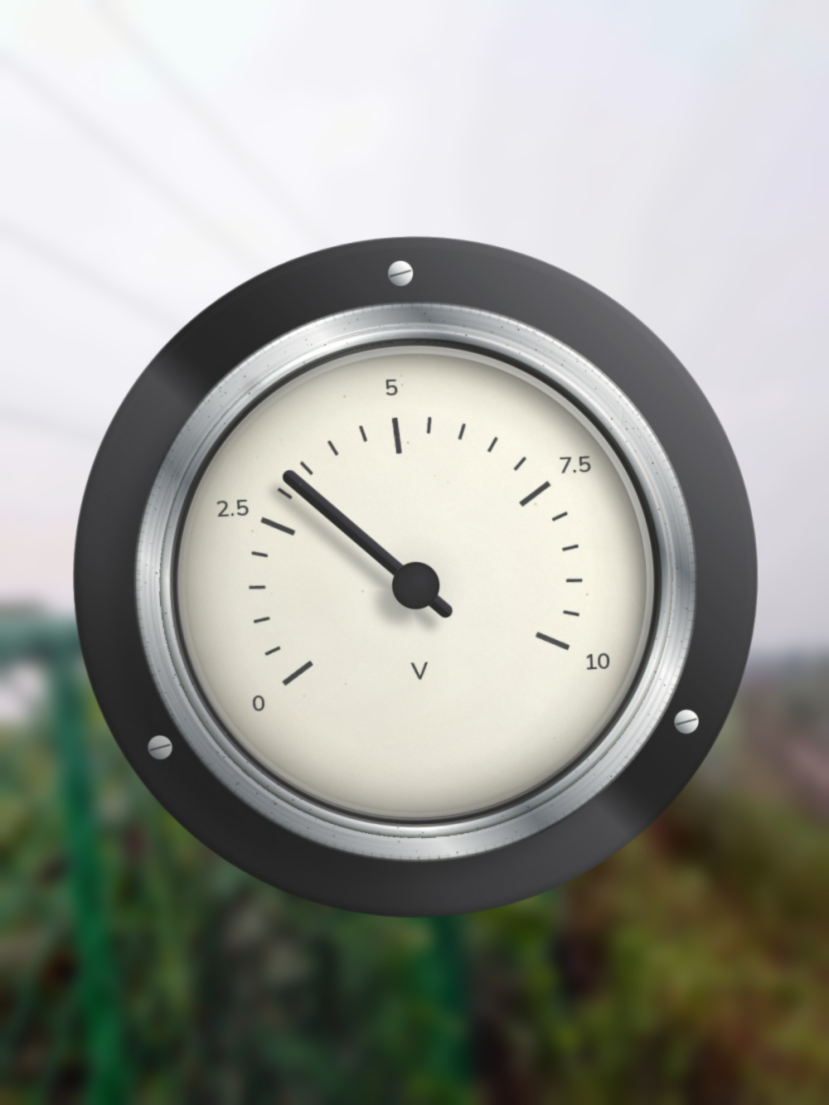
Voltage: {"value": 3.25, "unit": "V"}
